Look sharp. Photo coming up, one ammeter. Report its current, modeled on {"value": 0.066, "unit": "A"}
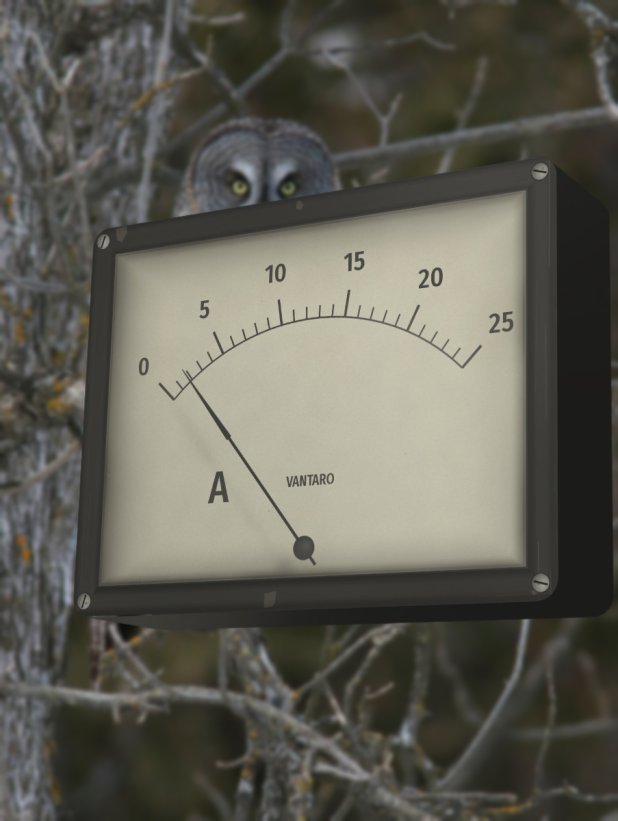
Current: {"value": 2, "unit": "A"}
